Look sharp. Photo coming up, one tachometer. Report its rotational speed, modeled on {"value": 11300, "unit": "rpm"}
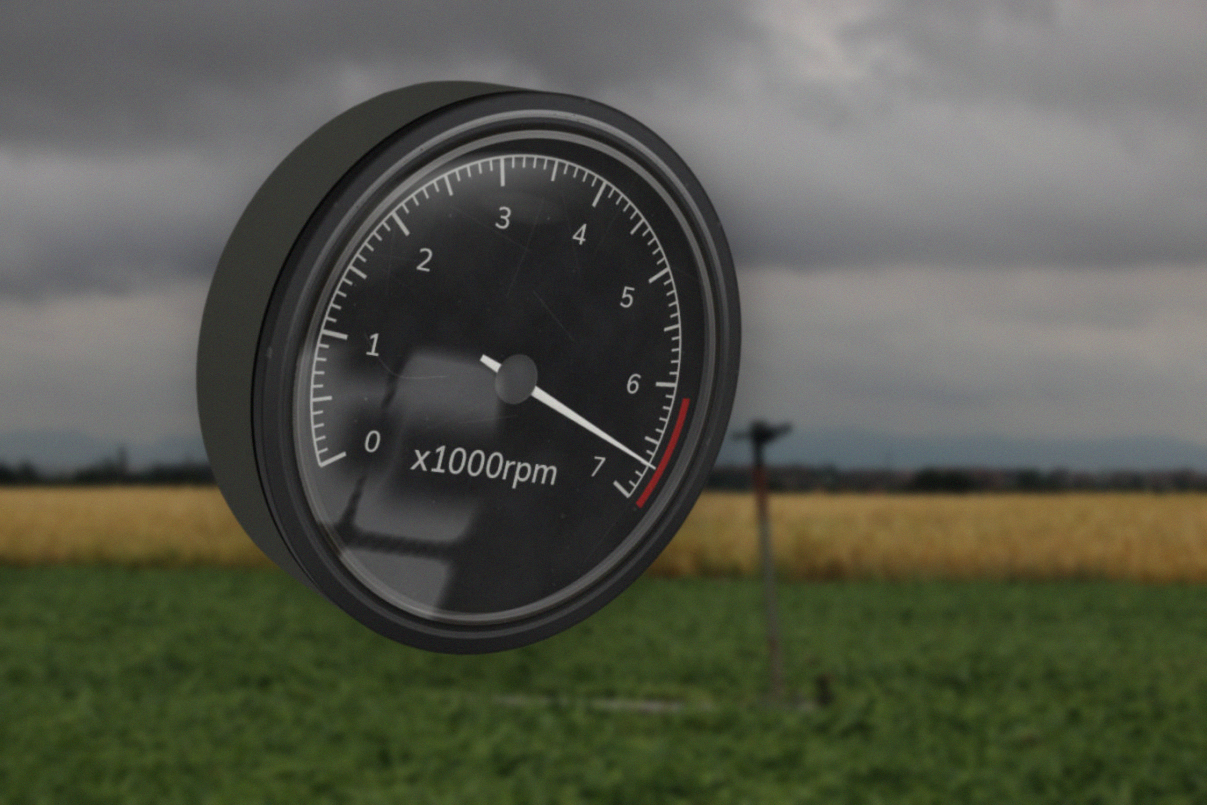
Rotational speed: {"value": 6700, "unit": "rpm"}
